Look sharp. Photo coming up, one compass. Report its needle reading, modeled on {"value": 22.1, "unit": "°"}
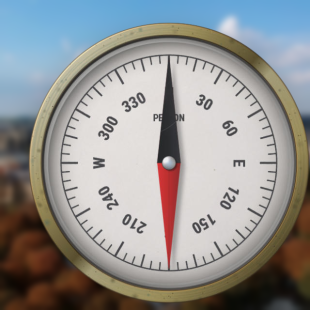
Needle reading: {"value": 180, "unit": "°"}
